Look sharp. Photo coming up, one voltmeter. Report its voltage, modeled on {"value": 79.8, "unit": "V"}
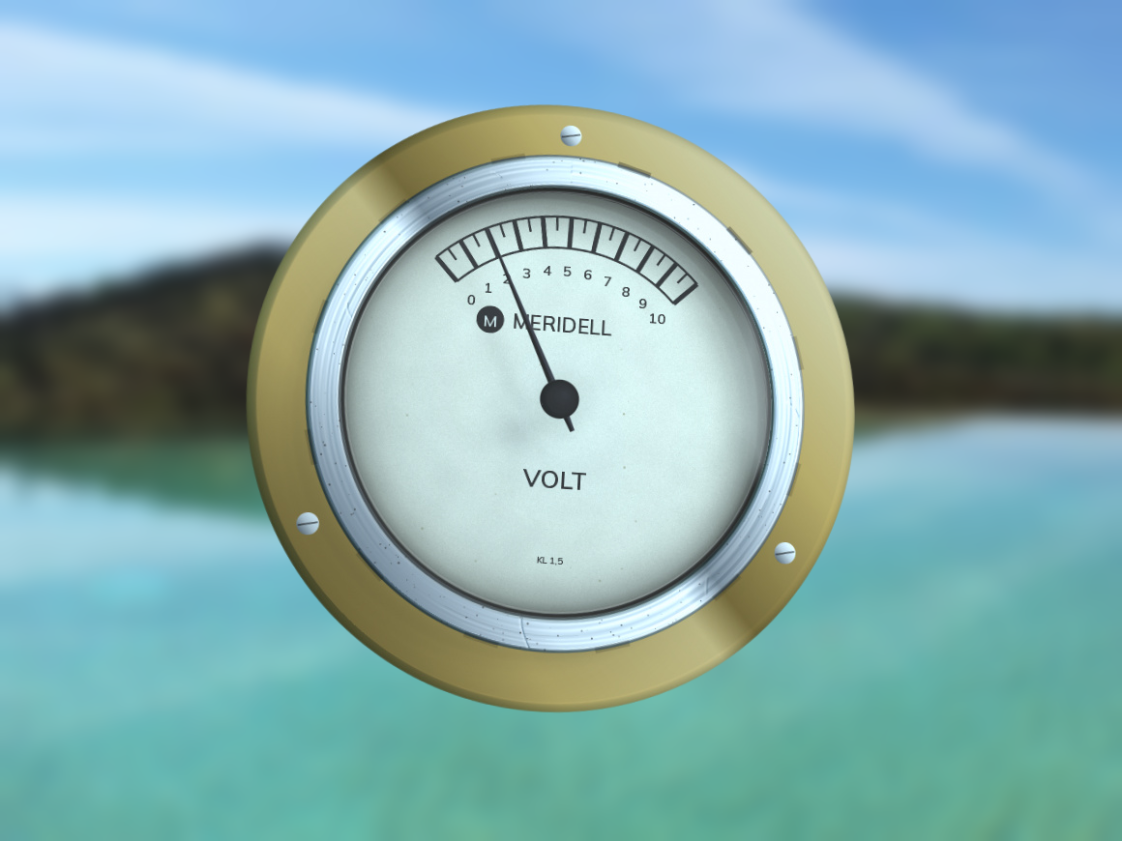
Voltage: {"value": 2, "unit": "V"}
